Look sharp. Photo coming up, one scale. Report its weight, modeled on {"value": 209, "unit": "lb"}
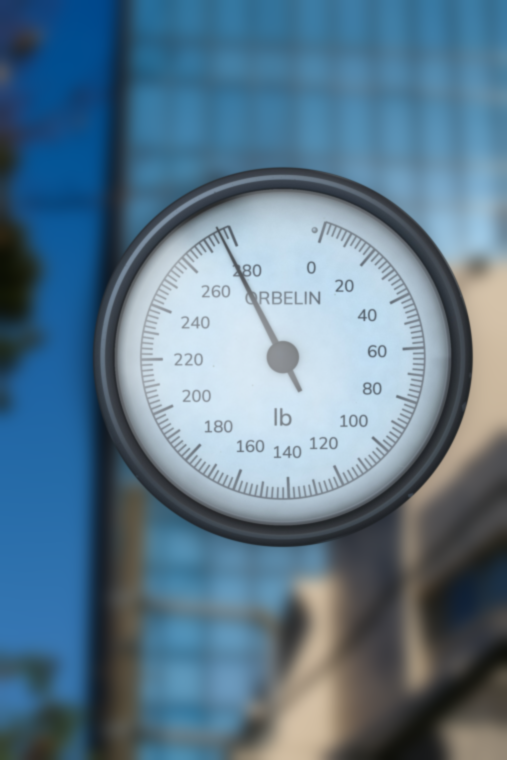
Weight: {"value": 276, "unit": "lb"}
